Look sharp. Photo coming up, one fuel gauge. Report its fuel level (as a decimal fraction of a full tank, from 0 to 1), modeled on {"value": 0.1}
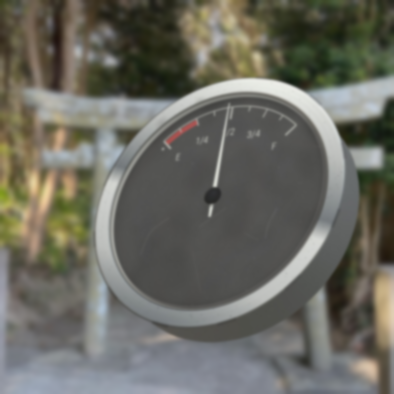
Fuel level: {"value": 0.5}
